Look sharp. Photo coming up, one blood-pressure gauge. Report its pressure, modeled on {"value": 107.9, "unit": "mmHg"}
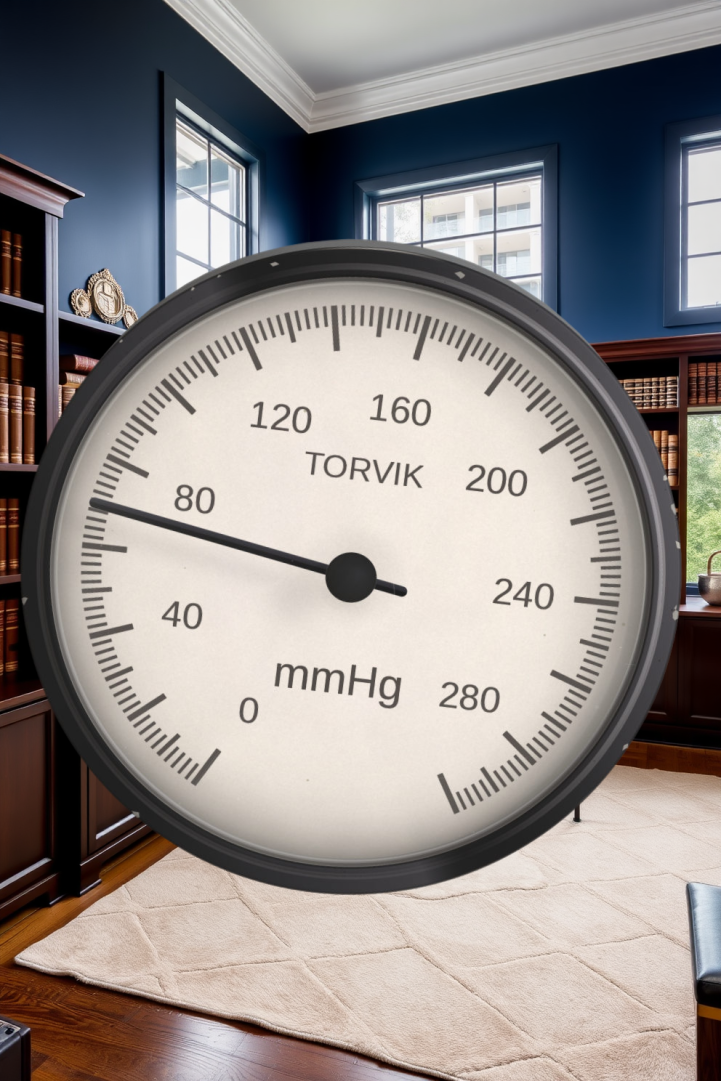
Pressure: {"value": 70, "unit": "mmHg"}
